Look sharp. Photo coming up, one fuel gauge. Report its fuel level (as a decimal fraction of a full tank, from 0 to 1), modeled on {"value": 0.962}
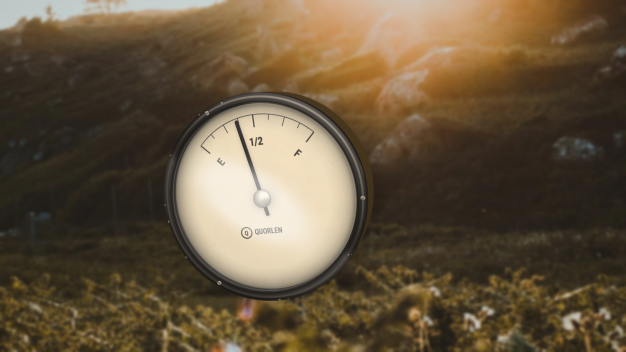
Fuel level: {"value": 0.375}
